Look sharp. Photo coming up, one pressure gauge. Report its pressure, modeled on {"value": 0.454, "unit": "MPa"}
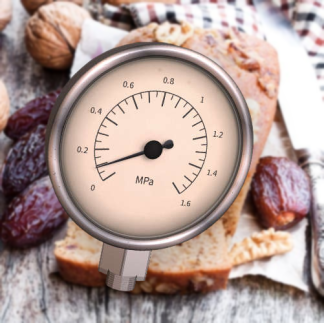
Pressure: {"value": 0.1, "unit": "MPa"}
